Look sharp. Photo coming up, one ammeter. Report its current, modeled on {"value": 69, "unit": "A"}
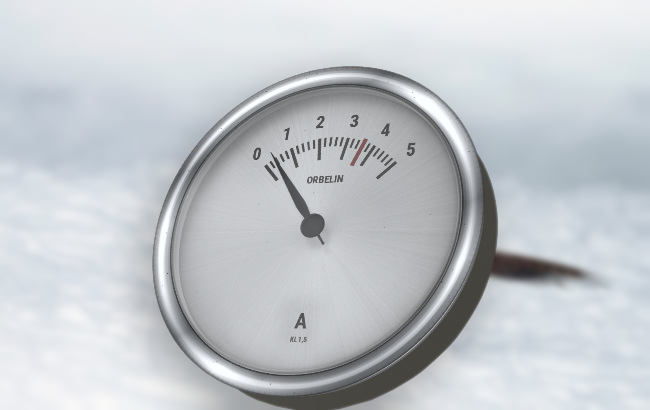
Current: {"value": 0.4, "unit": "A"}
